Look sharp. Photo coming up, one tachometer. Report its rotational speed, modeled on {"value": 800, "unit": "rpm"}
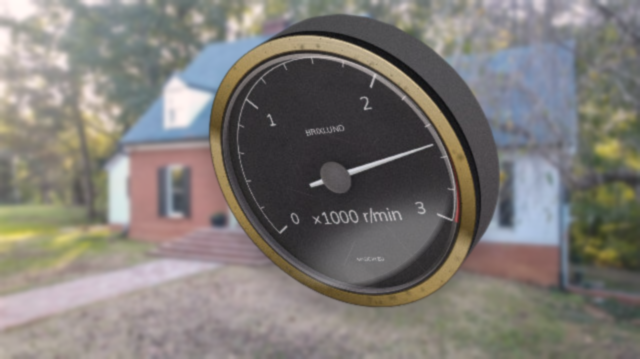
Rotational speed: {"value": 2500, "unit": "rpm"}
